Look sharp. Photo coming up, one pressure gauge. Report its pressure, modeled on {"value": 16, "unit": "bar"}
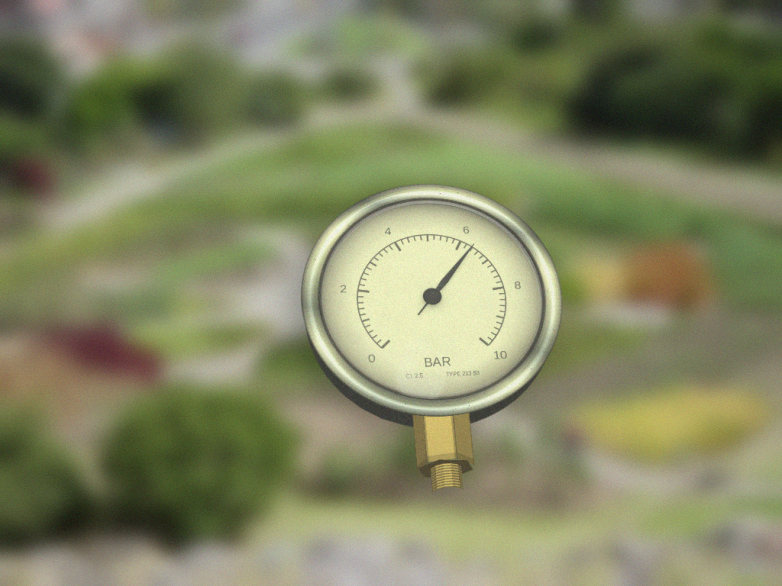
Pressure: {"value": 6.4, "unit": "bar"}
